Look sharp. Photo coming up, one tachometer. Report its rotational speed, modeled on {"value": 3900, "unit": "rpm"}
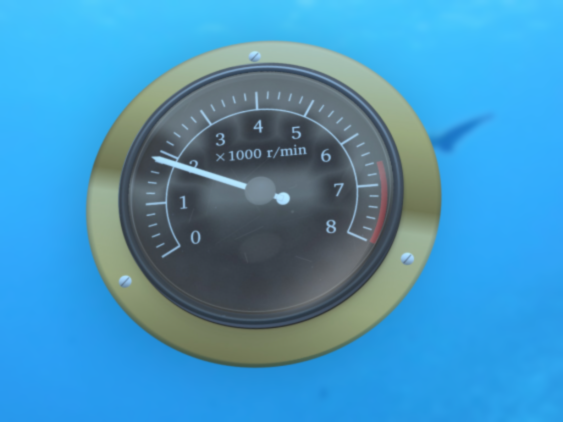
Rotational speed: {"value": 1800, "unit": "rpm"}
